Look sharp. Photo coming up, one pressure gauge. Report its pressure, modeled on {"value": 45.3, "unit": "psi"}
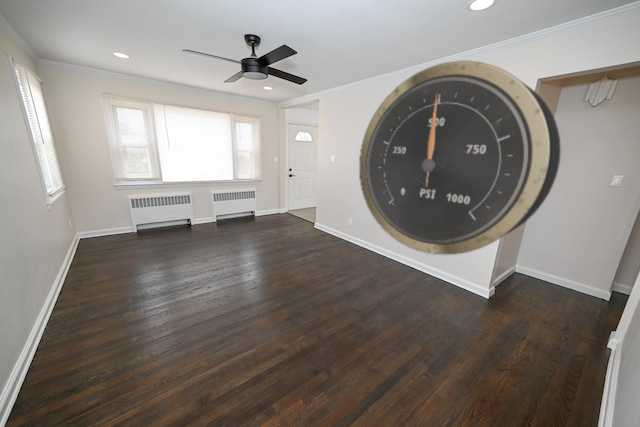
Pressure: {"value": 500, "unit": "psi"}
